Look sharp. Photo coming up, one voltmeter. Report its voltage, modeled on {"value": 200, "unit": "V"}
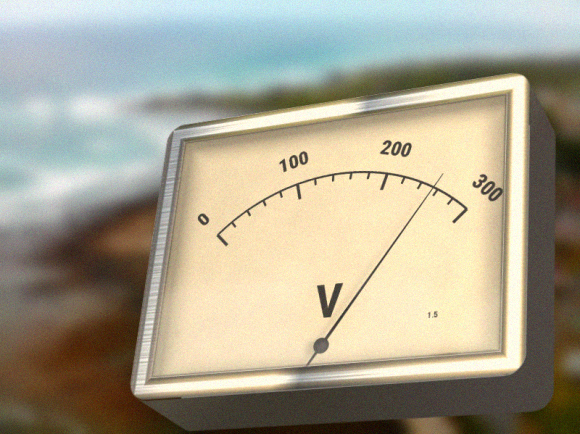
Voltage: {"value": 260, "unit": "V"}
